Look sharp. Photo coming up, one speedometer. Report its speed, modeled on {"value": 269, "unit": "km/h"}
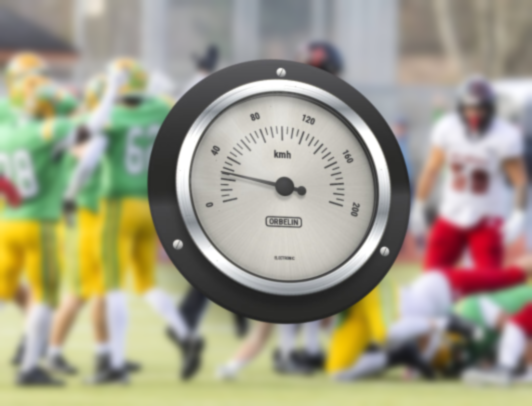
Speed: {"value": 25, "unit": "km/h"}
